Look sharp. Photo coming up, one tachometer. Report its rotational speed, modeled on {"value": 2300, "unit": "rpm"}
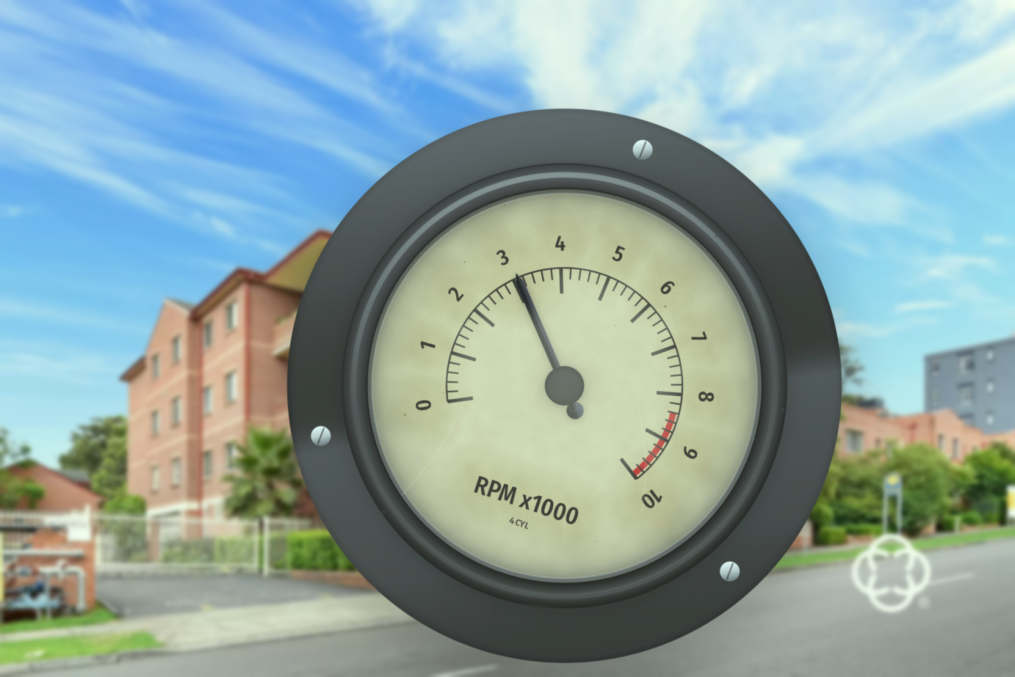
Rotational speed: {"value": 3100, "unit": "rpm"}
